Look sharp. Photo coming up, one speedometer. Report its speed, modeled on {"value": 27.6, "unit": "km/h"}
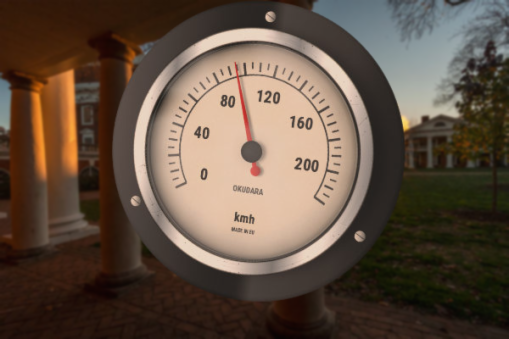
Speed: {"value": 95, "unit": "km/h"}
